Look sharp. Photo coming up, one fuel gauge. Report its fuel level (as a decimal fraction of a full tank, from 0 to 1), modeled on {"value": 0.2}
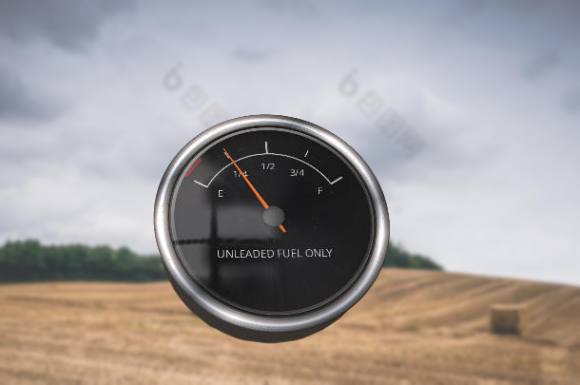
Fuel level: {"value": 0.25}
